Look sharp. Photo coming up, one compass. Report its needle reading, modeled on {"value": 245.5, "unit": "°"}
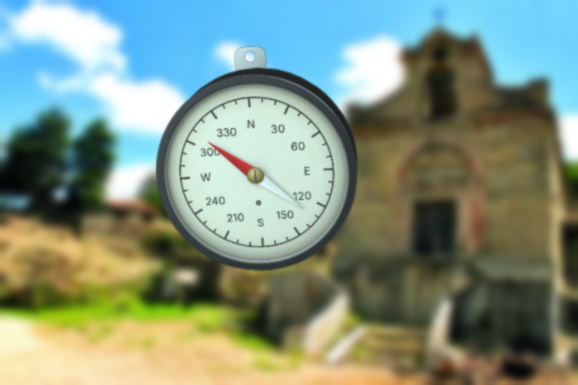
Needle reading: {"value": 310, "unit": "°"}
